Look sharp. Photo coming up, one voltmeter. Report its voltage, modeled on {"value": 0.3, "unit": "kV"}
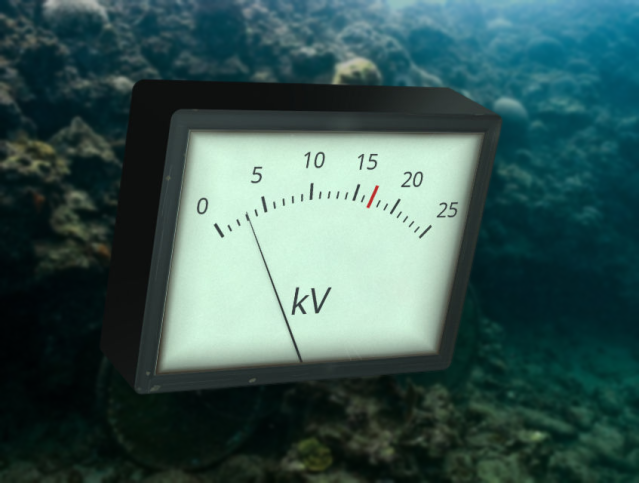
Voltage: {"value": 3, "unit": "kV"}
